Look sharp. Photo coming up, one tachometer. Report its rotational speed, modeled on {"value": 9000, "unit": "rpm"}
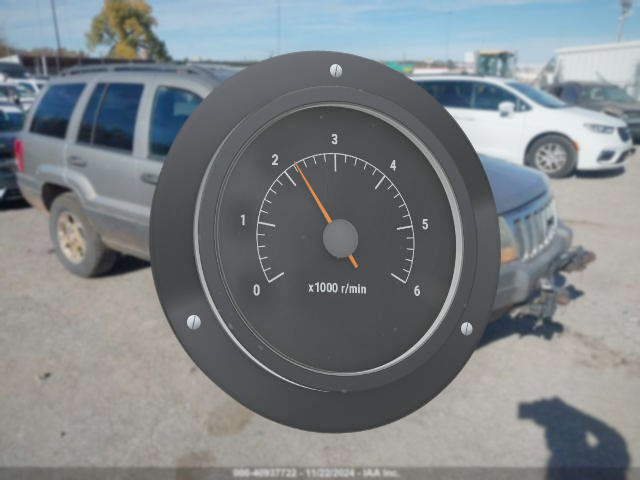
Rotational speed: {"value": 2200, "unit": "rpm"}
